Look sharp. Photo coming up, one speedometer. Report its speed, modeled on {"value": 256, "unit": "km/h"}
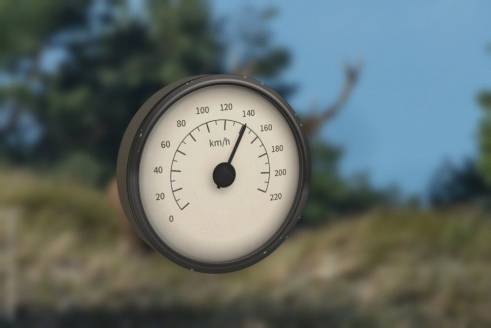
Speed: {"value": 140, "unit": "km/h"}
